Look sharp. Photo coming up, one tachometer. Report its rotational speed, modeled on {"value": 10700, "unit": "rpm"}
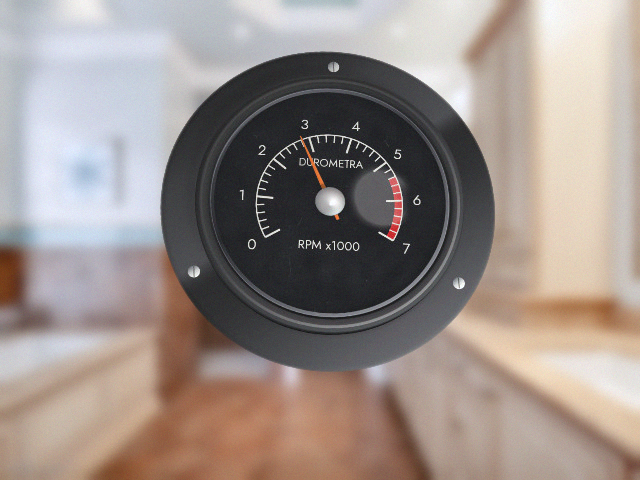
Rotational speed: {"value": 2800, "unit": "rpm"}
